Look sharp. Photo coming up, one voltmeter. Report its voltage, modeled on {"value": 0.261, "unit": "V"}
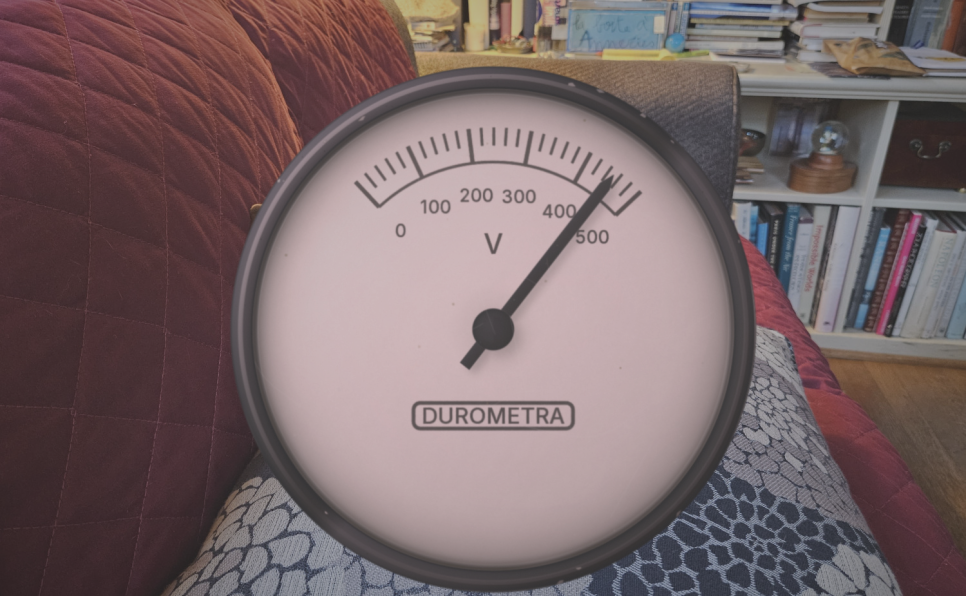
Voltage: {"value": 450, "unit": "V"}
